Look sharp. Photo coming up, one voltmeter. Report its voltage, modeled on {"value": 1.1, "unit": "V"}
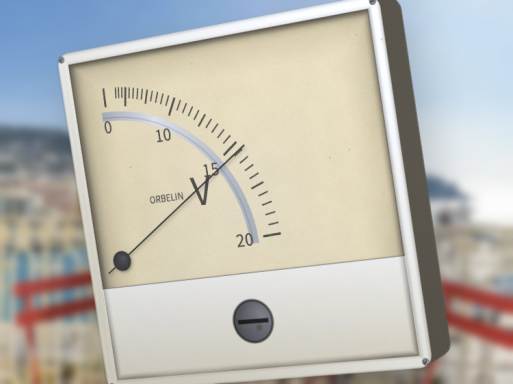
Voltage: {"value": 15.5, "unit": "V"}
